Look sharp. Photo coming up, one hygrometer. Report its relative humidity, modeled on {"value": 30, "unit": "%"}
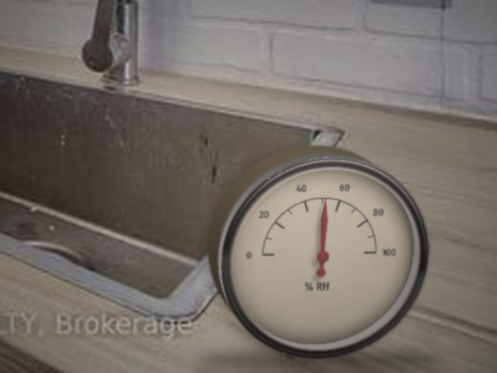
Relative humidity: {"value": 50, "unit": "%"}
